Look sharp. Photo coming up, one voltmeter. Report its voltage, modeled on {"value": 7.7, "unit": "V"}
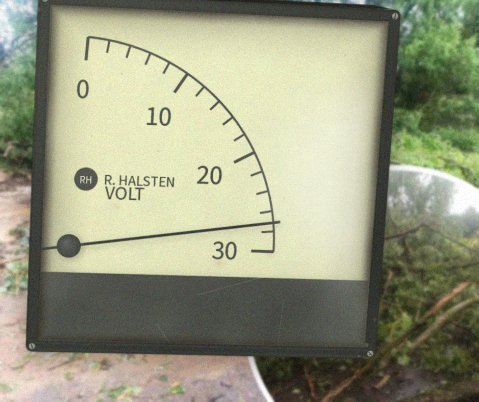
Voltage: {"value": 27, "unit": "V"}
